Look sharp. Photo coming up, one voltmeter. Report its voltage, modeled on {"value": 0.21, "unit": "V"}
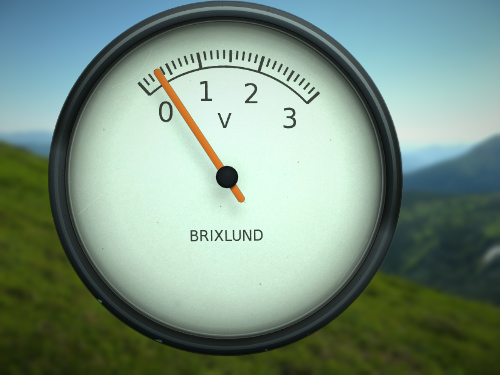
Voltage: {"value": 0.3, "unit": "V"}
